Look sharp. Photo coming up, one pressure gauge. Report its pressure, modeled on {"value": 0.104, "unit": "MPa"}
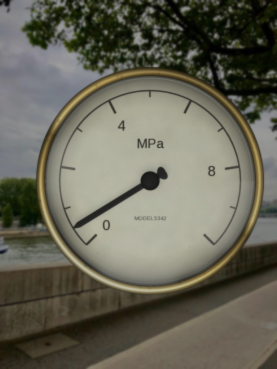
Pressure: {"value": 0.5, "unit": "MPa"}
